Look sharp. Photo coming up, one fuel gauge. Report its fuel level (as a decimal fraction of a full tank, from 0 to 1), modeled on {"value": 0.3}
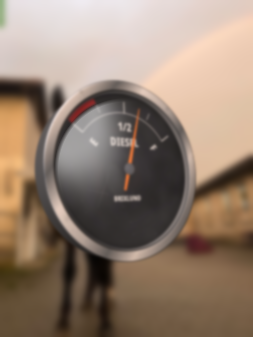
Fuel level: {"value": 0.625}
